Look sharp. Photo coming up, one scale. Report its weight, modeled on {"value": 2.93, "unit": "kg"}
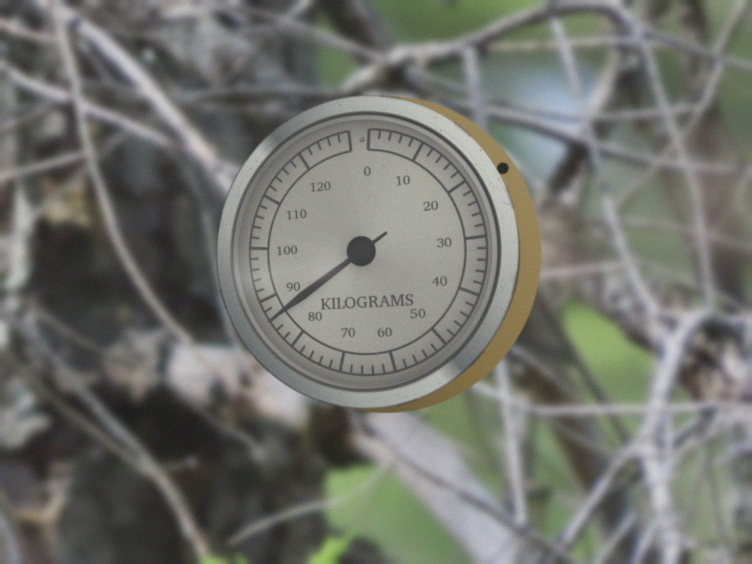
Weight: {"value": 86, "unit": "kg"}
